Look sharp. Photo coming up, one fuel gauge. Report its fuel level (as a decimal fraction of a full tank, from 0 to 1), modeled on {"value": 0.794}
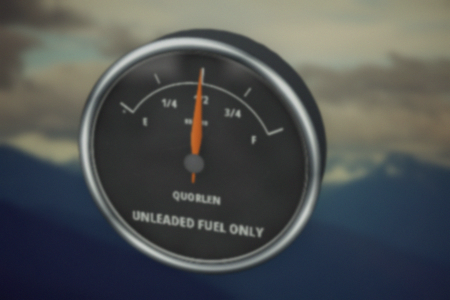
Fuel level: {"value": 0.5}
